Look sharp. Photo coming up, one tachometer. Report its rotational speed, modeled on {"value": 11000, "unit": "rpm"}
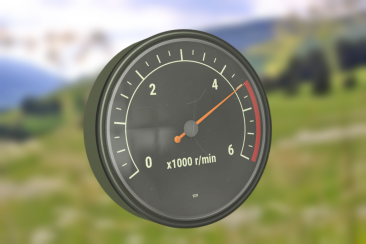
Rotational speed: {"value": 4500, "unit": "rpm"}
